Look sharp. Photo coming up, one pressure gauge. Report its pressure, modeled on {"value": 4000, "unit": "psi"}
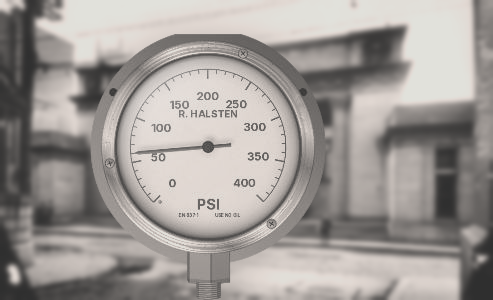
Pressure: {"value": 60, "unit": "psi"}
